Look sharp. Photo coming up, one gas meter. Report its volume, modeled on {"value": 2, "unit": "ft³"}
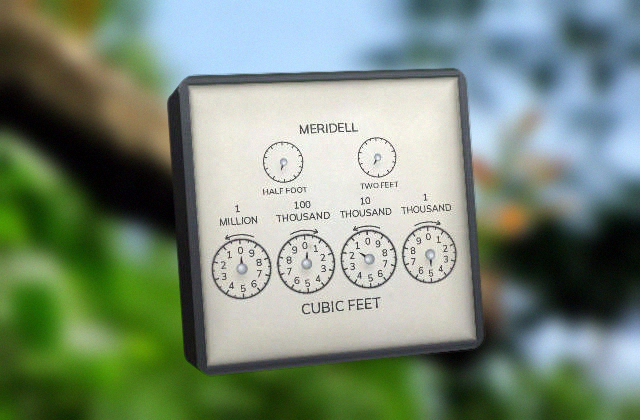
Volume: {"value": 1500, "unit": "ft³"}
